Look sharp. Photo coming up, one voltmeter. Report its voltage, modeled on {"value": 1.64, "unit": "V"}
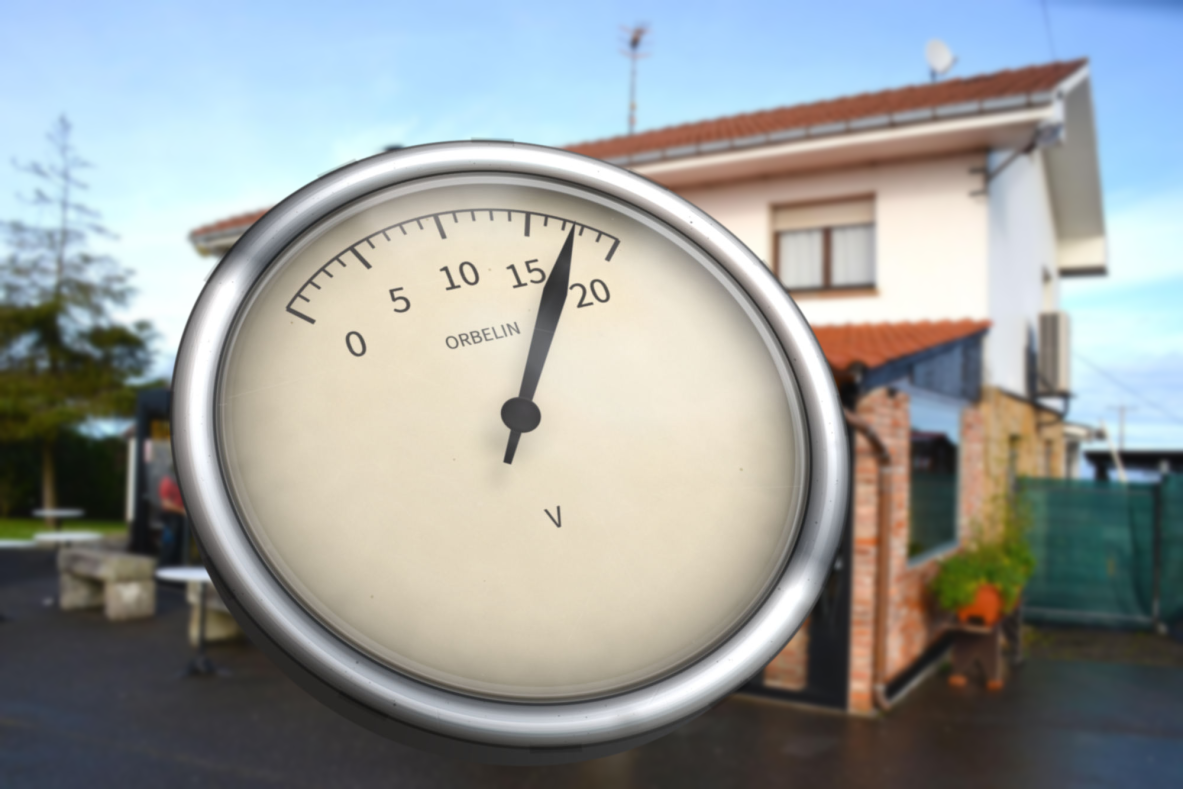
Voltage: {"value": 17.5, "unit": "V"}
